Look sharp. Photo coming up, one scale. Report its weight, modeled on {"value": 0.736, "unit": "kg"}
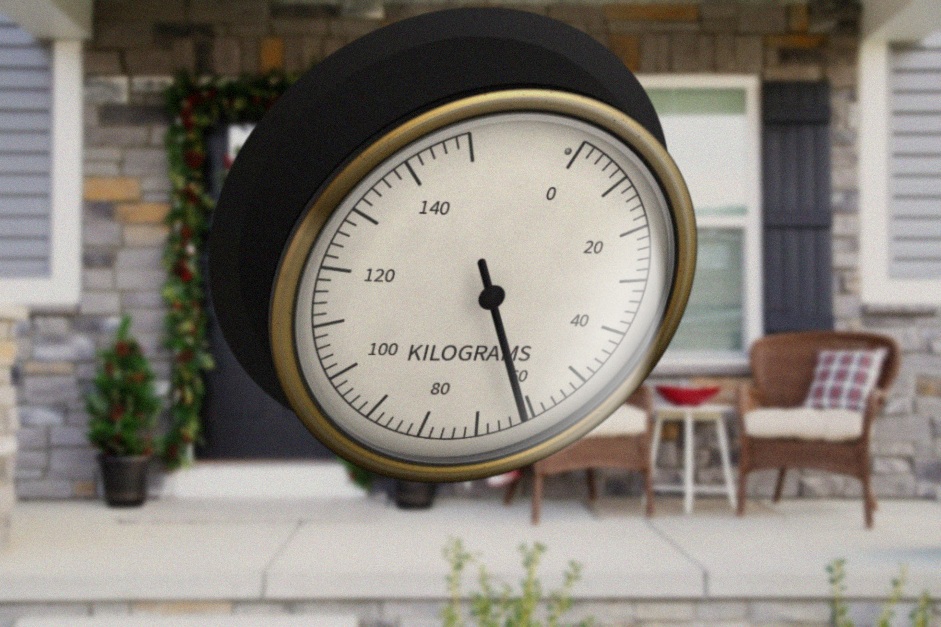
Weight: {"value": 62, "unit": "kg"}
